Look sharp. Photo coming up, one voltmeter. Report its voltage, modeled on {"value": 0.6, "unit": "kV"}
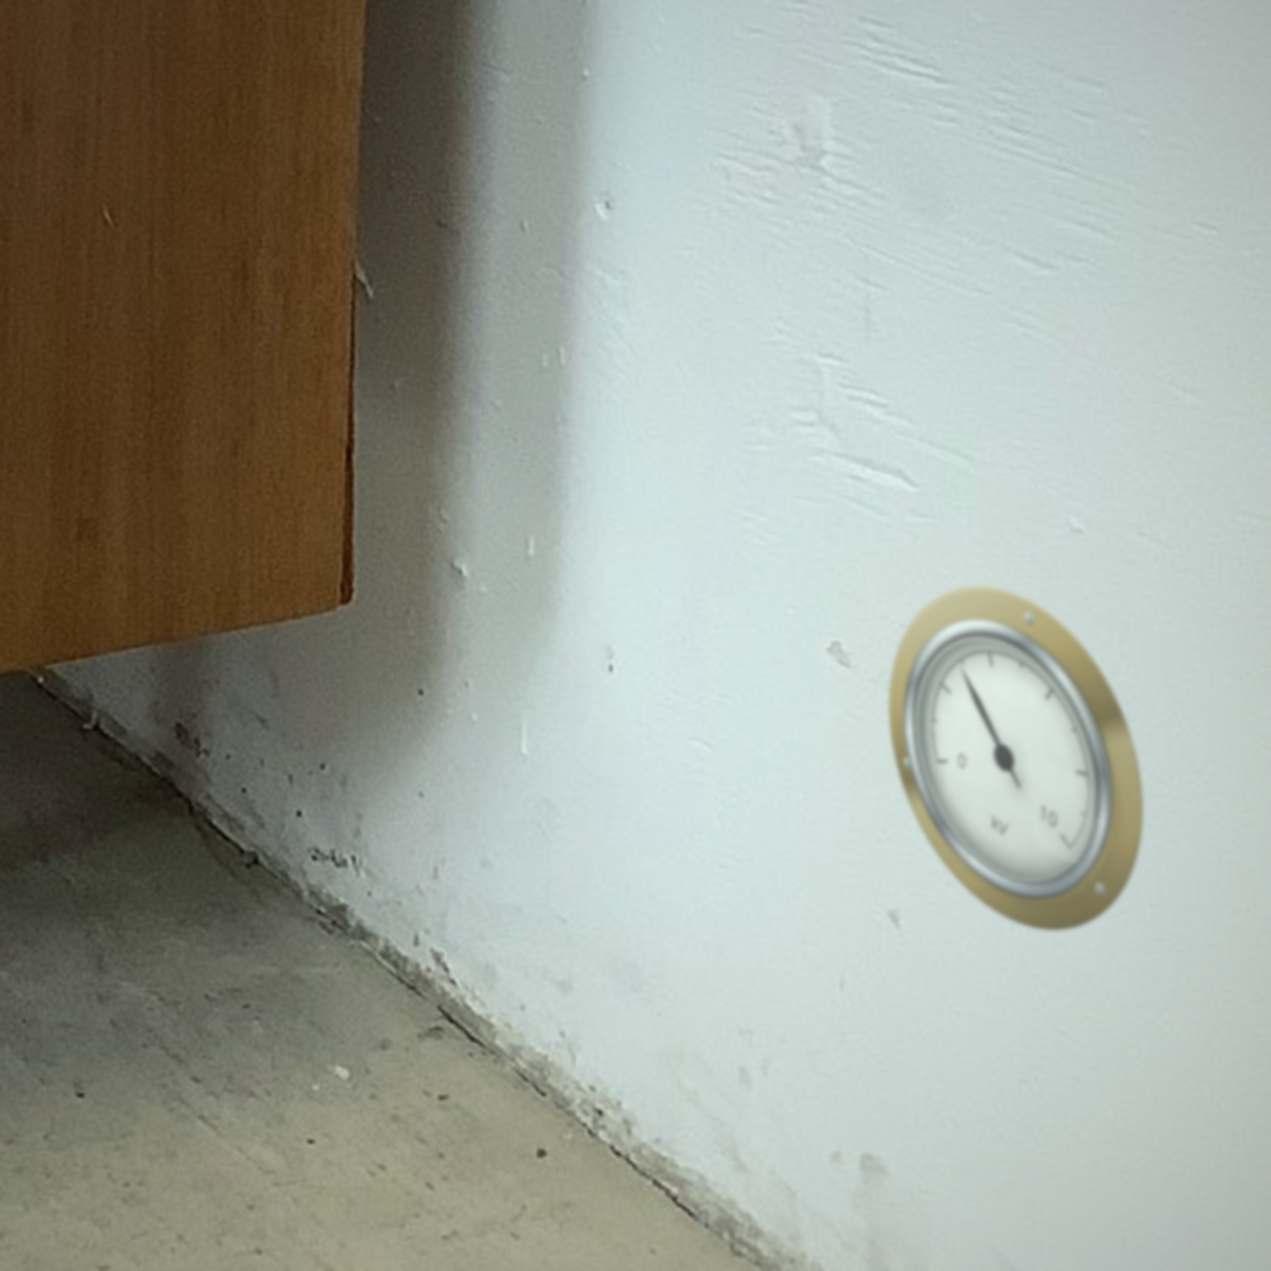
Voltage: {"value": 3, "unit": "kV"}
